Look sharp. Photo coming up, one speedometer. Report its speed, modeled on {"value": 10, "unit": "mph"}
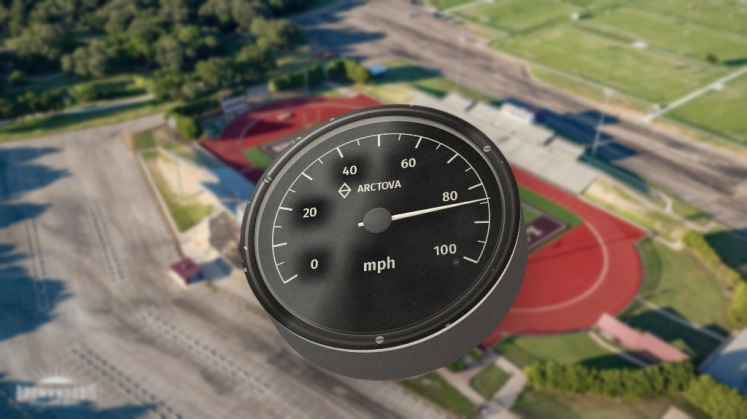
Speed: {"value": 85, "unit": "mph"}
